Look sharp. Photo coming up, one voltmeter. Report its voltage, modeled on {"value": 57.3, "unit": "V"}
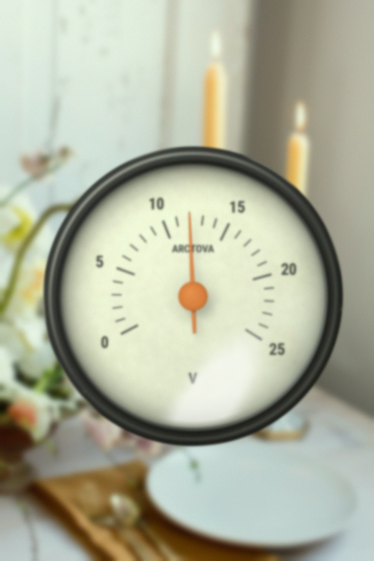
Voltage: {"value": 12, "unit": "V"}
